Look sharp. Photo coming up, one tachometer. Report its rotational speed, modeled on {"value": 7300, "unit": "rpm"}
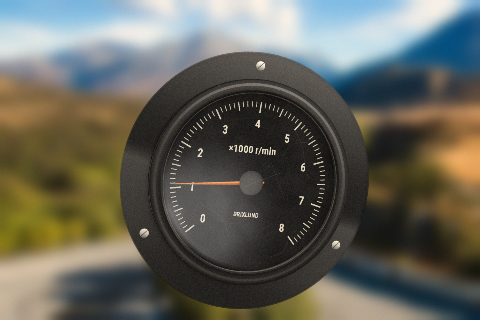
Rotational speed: {"value": 1100, "unit": "rpm"}
